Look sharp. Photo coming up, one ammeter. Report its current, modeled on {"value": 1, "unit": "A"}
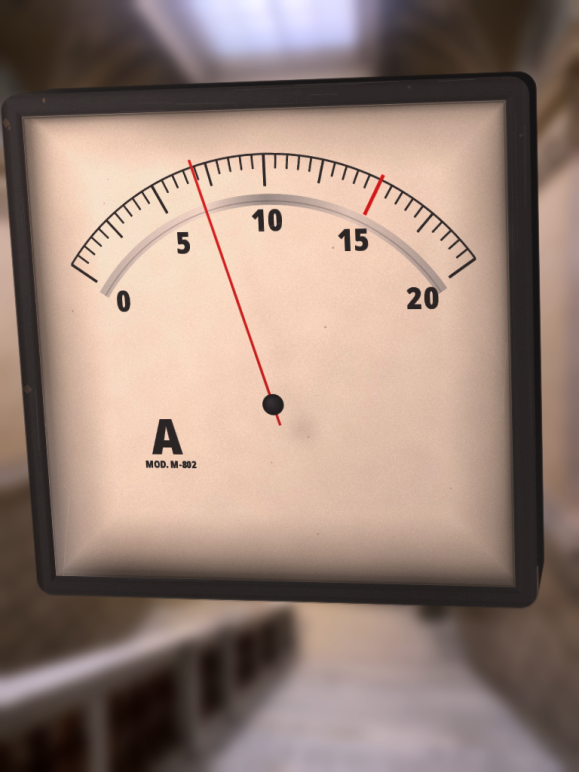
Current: {"value": 7, "unit": "A"}
